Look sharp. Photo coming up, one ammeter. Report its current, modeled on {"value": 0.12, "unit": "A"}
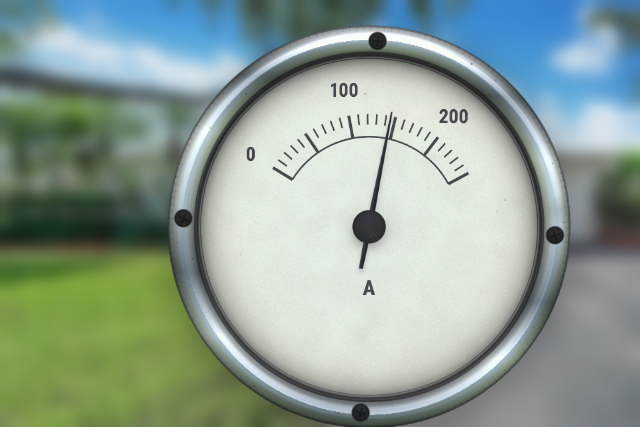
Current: {"value": 145, "unit": "A"}
